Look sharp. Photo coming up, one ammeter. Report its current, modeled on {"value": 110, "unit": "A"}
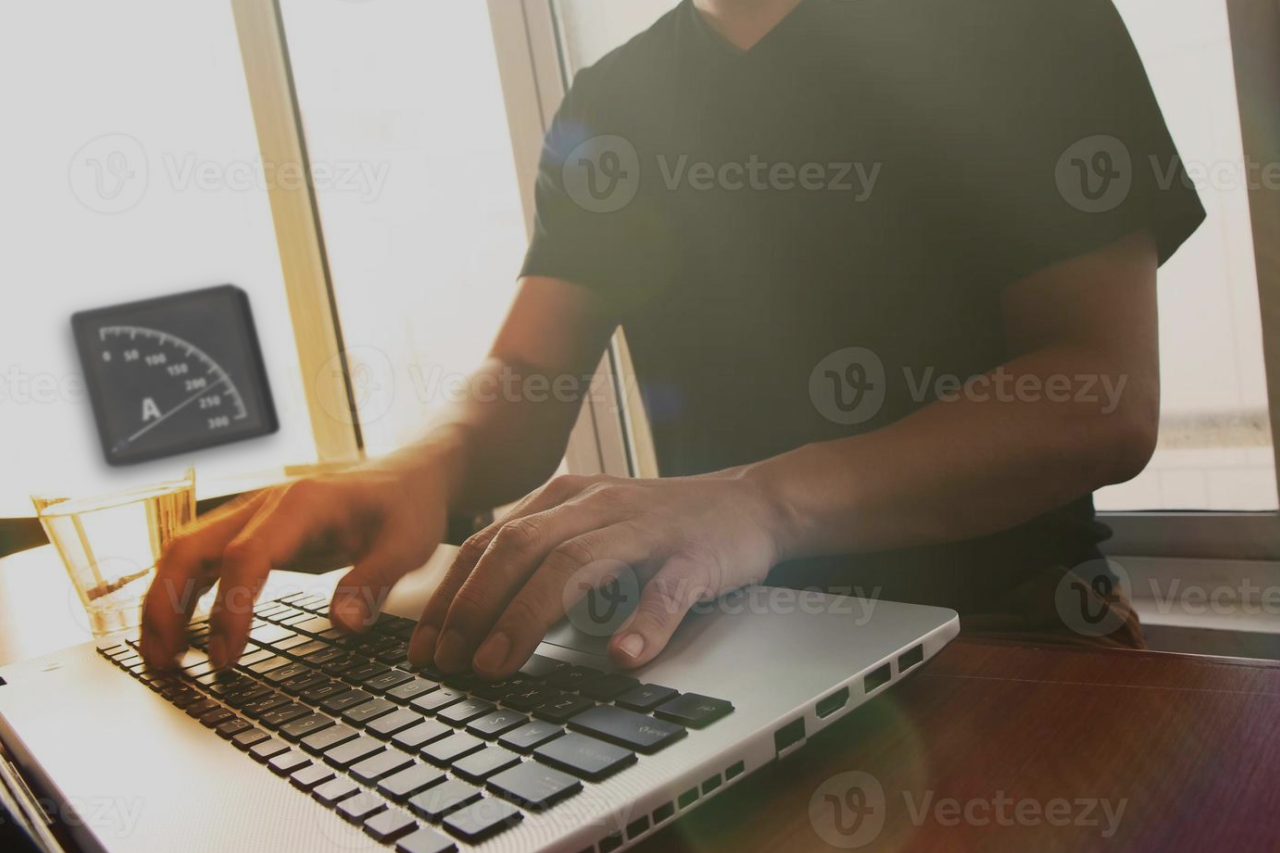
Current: {"value": 225, "unit": "A"}
